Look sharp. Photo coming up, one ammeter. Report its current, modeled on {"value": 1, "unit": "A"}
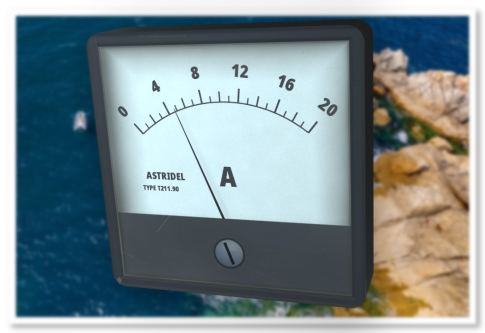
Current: {"value": 5, "unit": "A"}
